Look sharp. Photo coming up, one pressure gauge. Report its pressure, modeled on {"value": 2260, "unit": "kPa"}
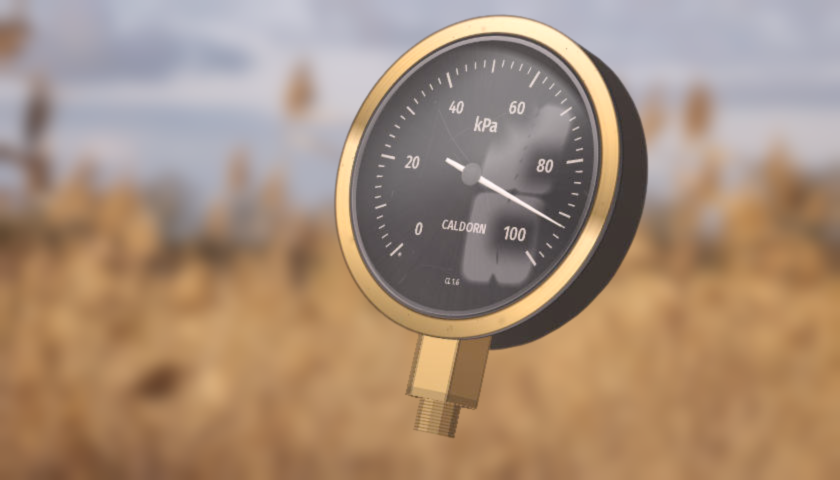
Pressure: {"value": 92, "unit": "kPa"}
